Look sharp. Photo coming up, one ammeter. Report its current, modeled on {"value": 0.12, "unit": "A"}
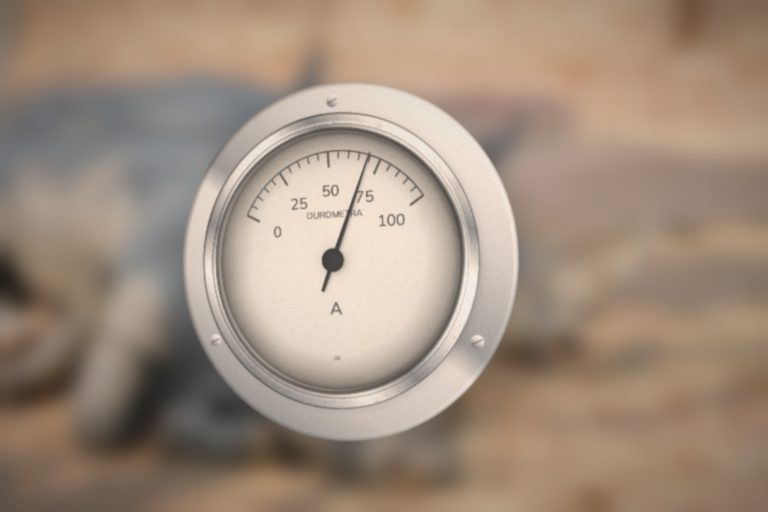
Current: {"value": 70, "unit": "A"}
